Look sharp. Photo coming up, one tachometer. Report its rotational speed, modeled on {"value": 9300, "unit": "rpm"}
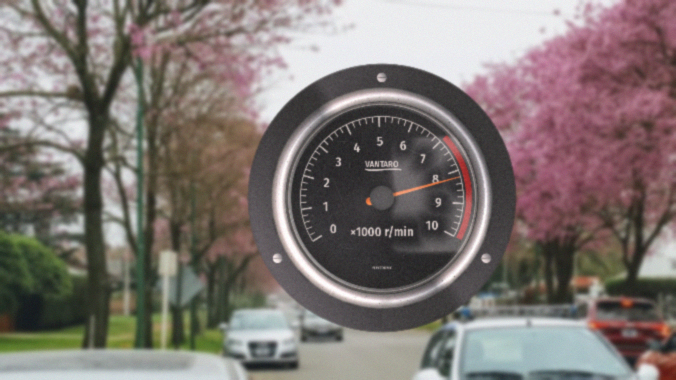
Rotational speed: {"value": 8200, "unit": "rpm"}
